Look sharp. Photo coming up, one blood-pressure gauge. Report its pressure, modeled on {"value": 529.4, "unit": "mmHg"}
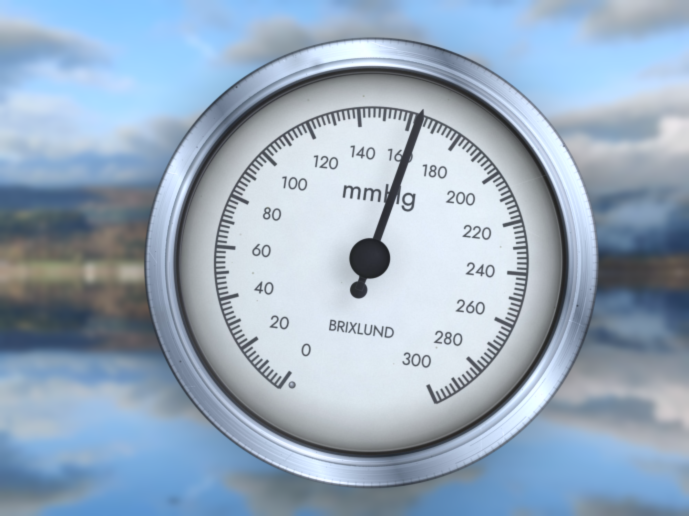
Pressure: {"value": 164, "unit": "mmHg"}
